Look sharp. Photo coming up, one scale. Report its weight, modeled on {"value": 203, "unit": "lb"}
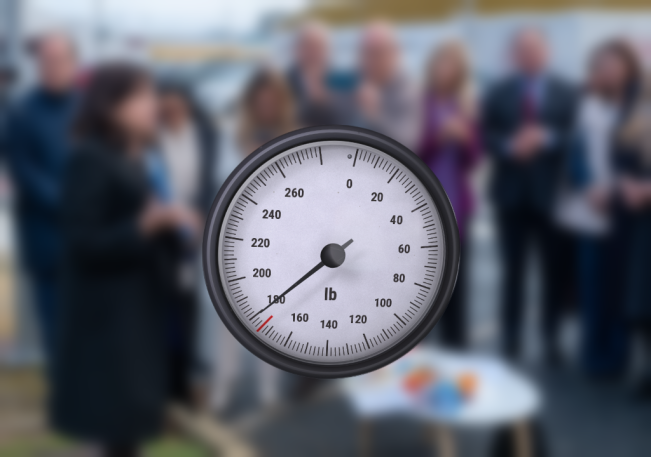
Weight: {"value": 180, "unit": "lb"}
